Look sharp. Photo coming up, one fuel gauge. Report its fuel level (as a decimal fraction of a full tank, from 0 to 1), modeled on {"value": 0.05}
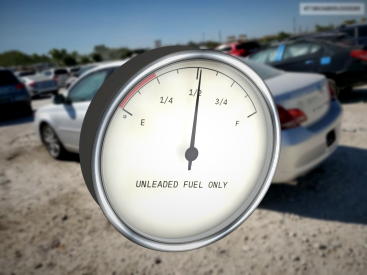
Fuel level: {"value": 0.5}
